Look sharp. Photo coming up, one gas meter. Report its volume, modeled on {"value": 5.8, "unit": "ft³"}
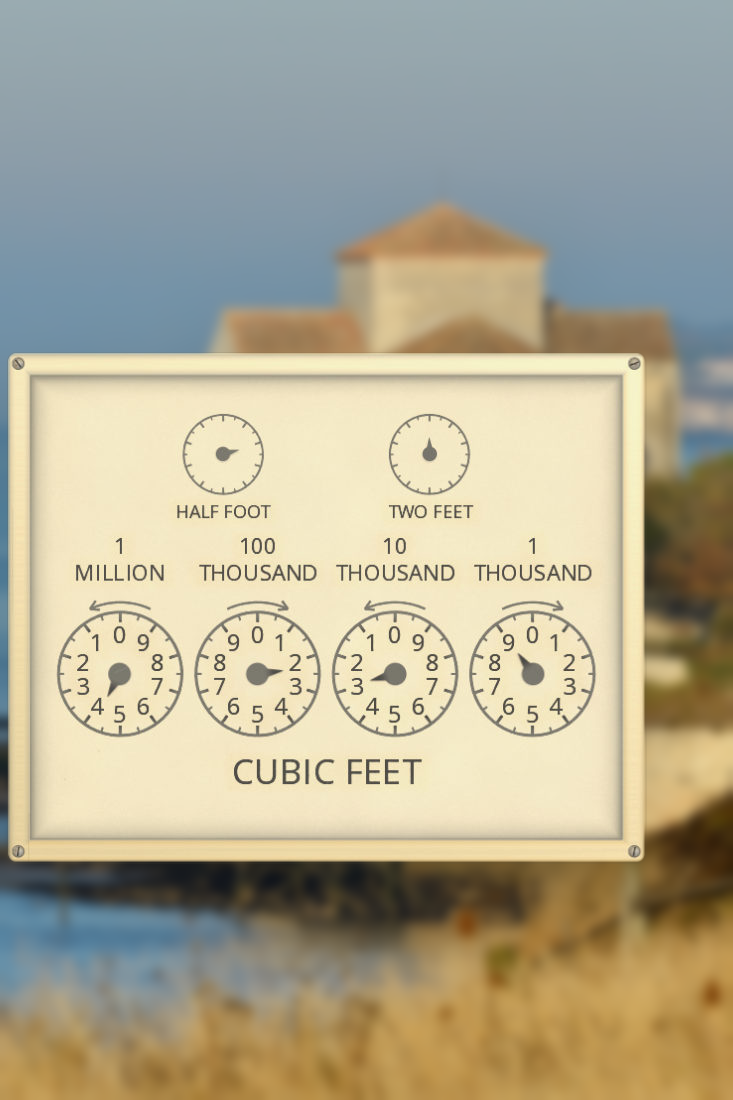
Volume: {"value": 422900, "unit": "ft³"}
